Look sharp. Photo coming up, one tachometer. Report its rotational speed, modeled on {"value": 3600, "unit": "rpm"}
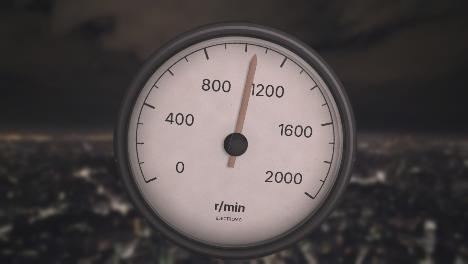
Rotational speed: {"value": 1050, "unit": "rpm"}
